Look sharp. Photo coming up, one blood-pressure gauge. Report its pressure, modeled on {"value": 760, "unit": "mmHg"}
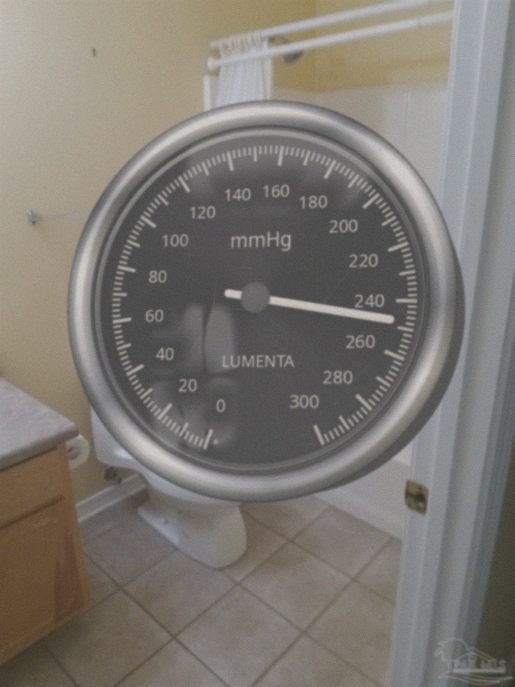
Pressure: {"value": 248, "unit": "mmHg"}
